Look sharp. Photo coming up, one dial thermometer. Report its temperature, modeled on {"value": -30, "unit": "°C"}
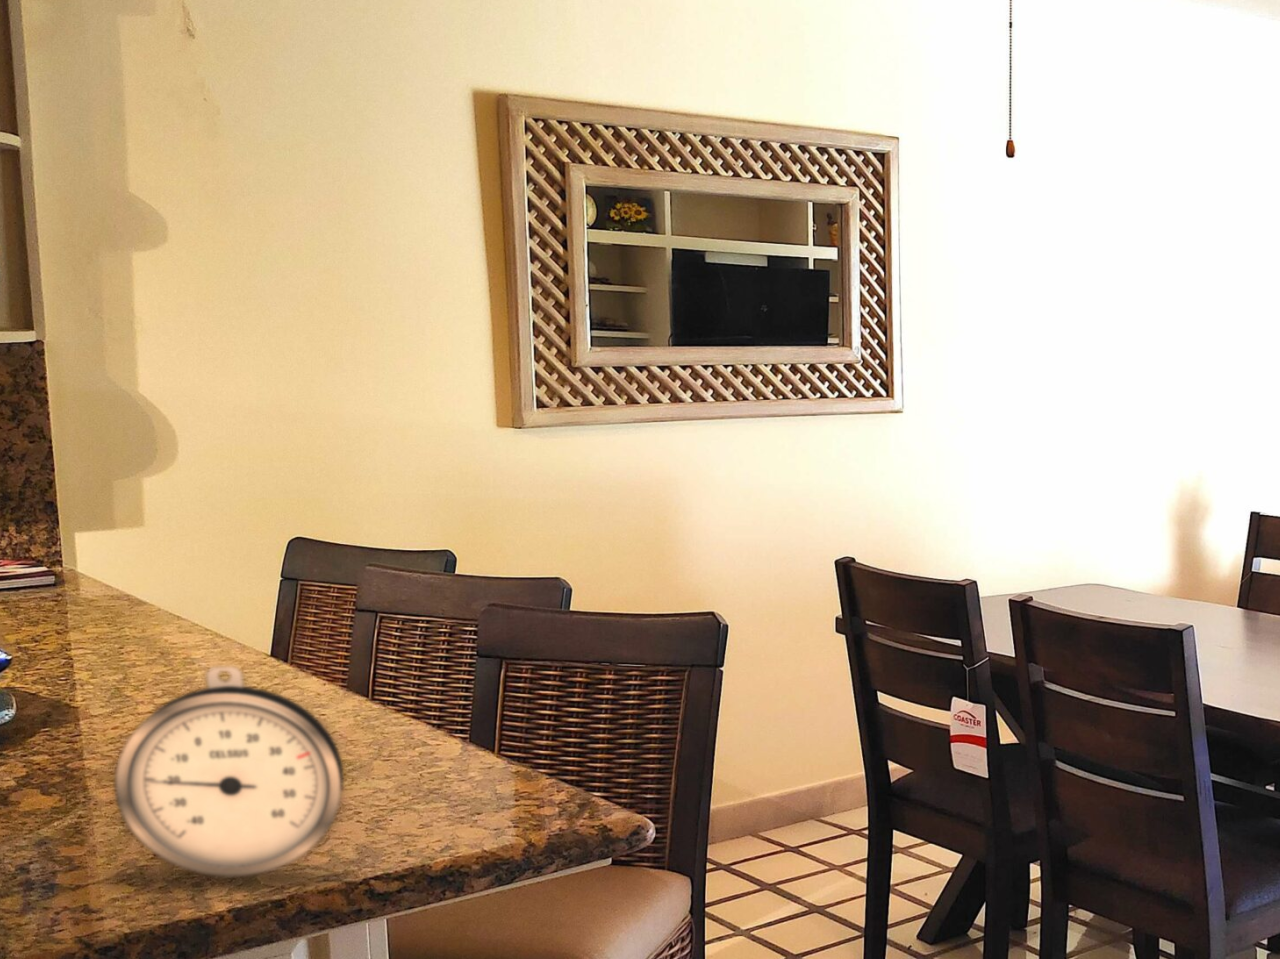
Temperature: {"value": -20, "unit": "°C"}
